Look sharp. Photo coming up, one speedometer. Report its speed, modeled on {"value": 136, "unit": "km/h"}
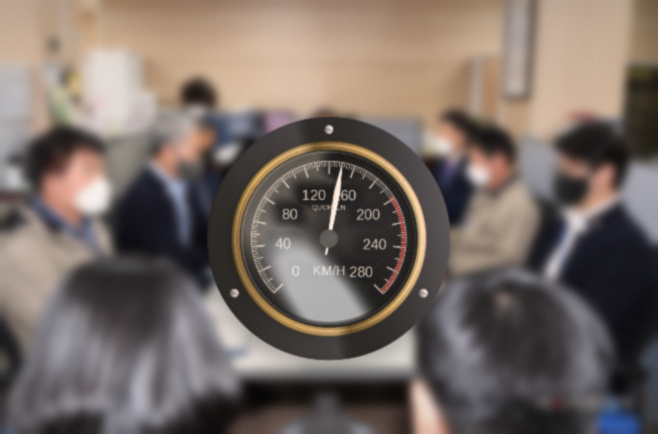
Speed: {"value": 150, "unit": "km/h"}
